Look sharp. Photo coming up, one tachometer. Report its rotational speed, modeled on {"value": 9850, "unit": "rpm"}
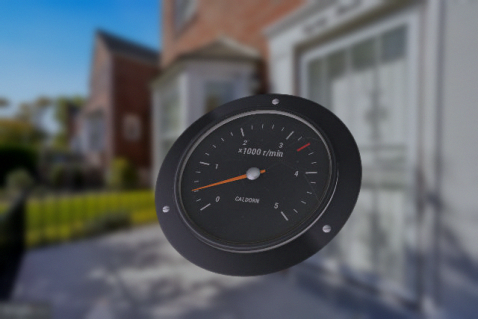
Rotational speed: {"value": 400, "unit": "rpm"}
